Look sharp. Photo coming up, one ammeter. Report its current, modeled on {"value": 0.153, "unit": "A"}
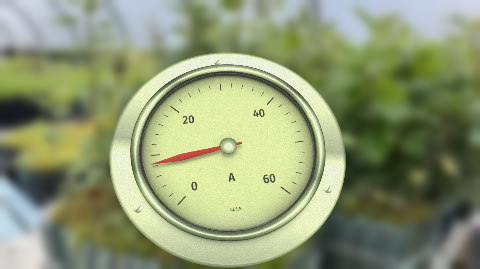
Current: {"value": 8, "unit": "A"}
